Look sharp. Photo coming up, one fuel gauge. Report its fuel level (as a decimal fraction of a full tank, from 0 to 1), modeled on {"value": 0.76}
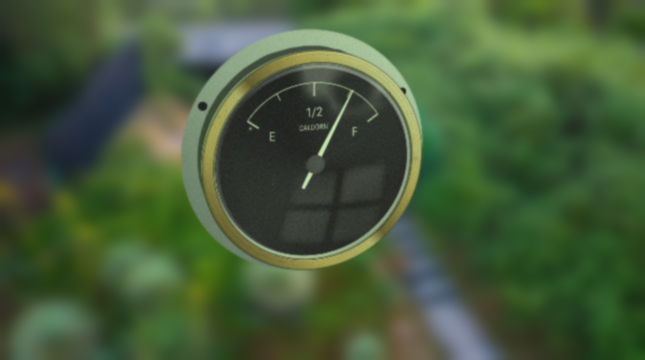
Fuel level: {"value": 0.75}
